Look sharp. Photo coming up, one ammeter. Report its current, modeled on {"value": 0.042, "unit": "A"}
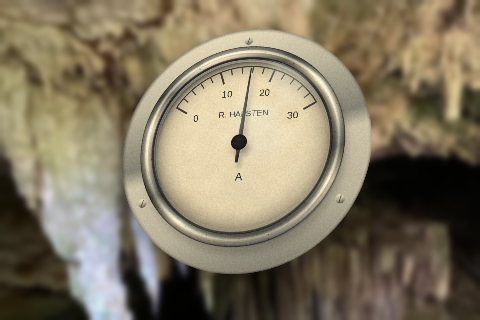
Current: {"value": 16, "unit": "A"}
